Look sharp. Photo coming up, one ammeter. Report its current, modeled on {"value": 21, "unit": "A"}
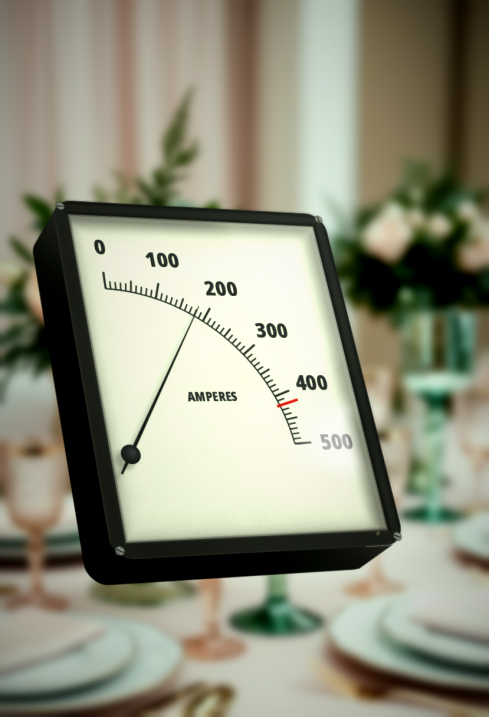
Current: {"value": 180, "unit": "A"}
